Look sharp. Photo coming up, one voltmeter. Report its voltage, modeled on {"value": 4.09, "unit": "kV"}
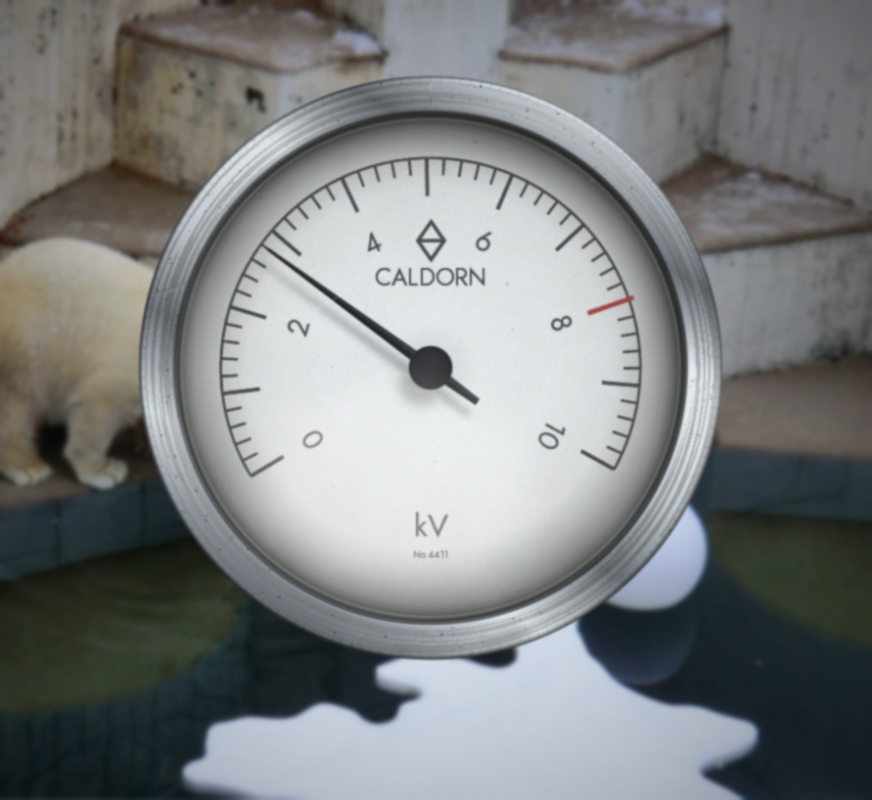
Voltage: {"value": 2.8, "unit": "kV"}
